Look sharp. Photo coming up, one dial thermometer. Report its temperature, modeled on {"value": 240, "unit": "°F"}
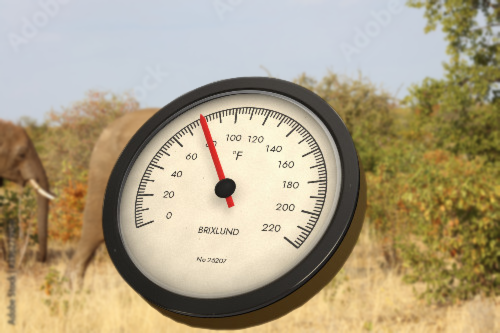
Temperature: {"value": 80, "unit": "°F"}
